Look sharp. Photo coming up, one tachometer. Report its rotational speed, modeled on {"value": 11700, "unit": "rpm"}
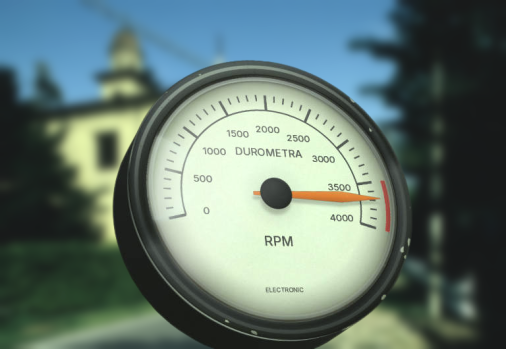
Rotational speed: {"value": 3700, "unit": "rpm"}
